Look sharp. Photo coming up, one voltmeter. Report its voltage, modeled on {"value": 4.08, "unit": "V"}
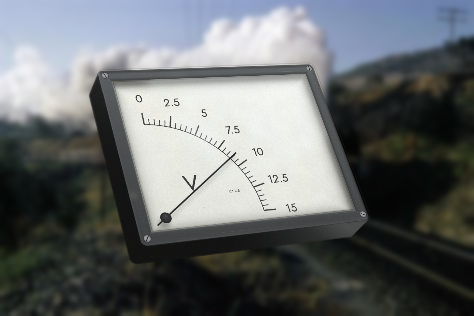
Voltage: {"value": 9, "unit": "V"}
